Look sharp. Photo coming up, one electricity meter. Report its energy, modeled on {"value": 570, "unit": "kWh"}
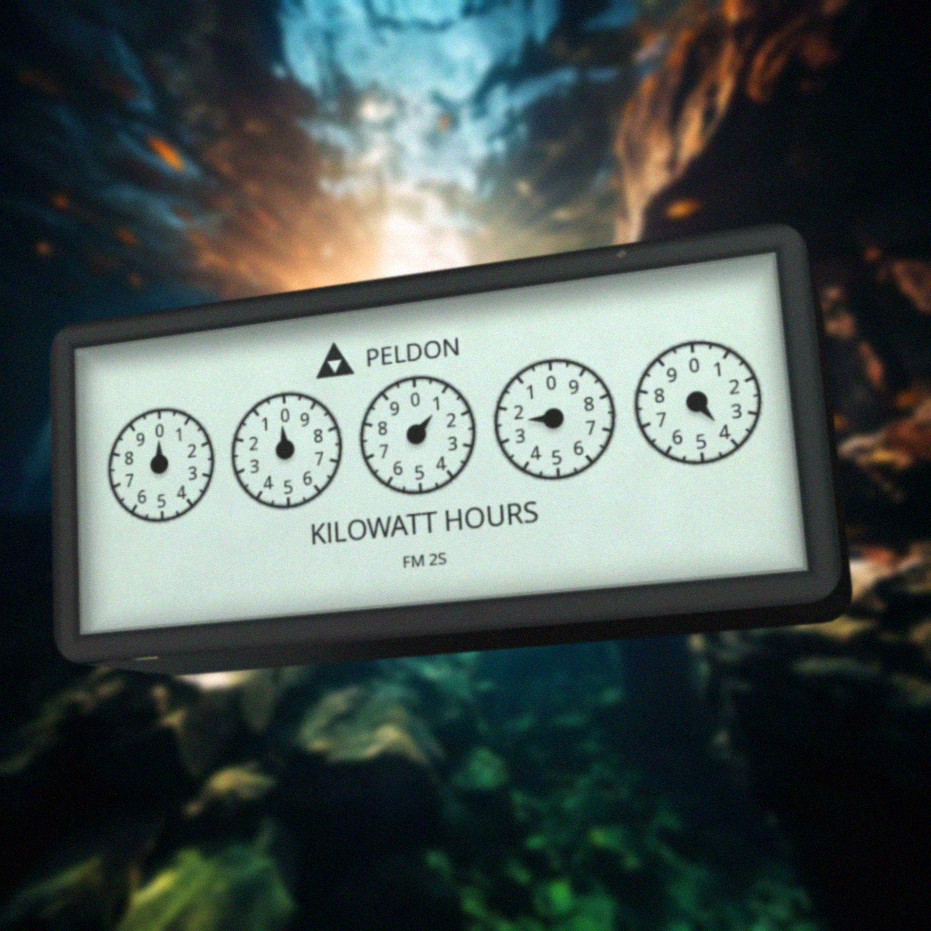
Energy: {"value": 124, "unit": "kWh"}
